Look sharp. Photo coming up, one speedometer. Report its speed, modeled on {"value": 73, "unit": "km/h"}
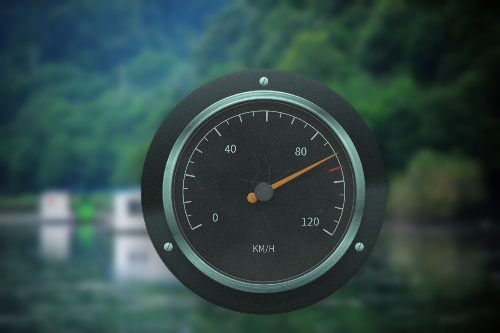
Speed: {"value": 90, "unit": "km/h"}
